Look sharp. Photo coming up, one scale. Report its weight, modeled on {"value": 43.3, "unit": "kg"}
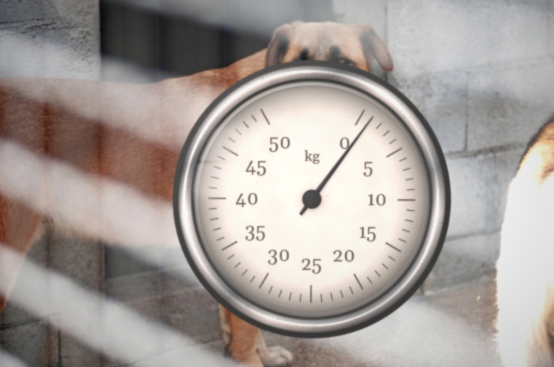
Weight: {"value": 1, "unit": "kg"}
